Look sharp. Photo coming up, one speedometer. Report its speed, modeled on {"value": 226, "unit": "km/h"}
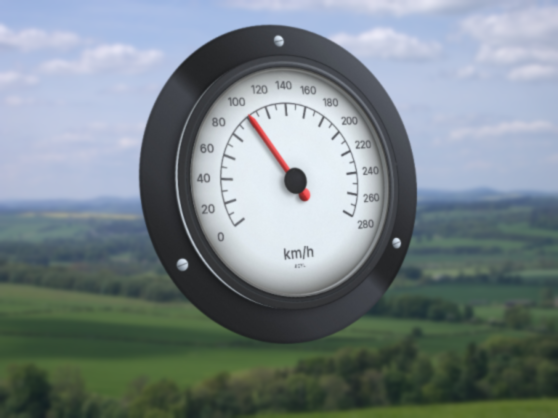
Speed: {"value": 100, "unit": "km/h"}
